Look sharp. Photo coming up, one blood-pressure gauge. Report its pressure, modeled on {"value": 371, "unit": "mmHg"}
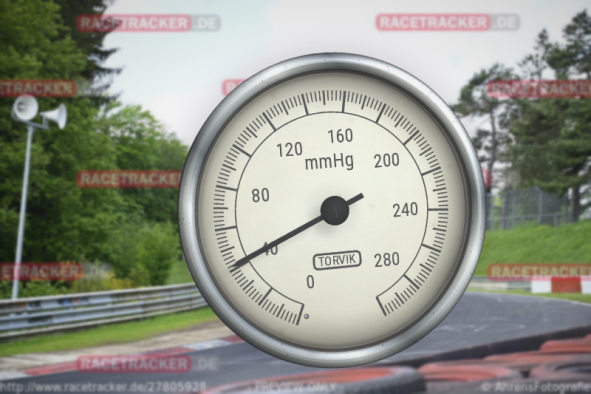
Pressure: {"value": 42, "unit": "mmHg"}
